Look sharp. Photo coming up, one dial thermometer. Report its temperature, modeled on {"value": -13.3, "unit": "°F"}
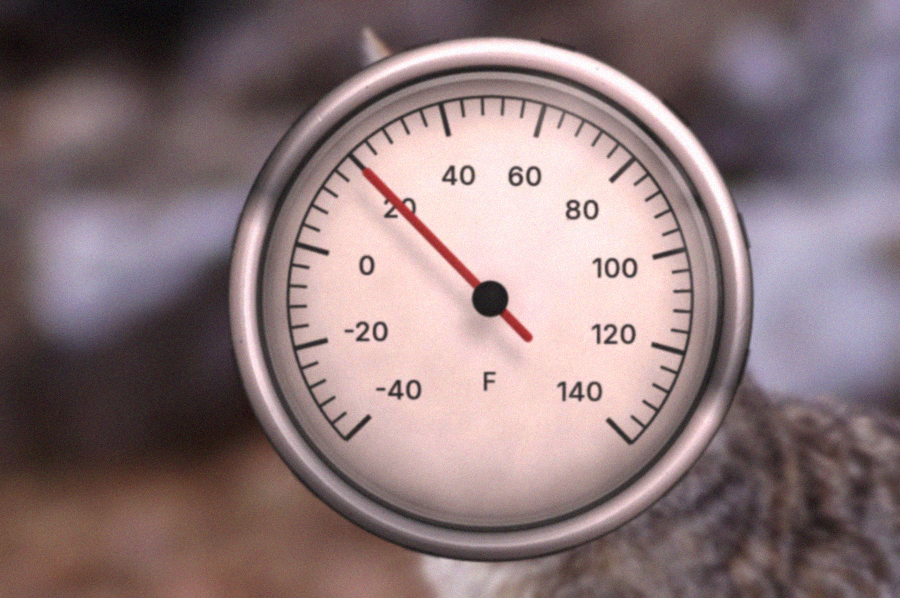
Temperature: {"value": 20, "unit": "°F"}
